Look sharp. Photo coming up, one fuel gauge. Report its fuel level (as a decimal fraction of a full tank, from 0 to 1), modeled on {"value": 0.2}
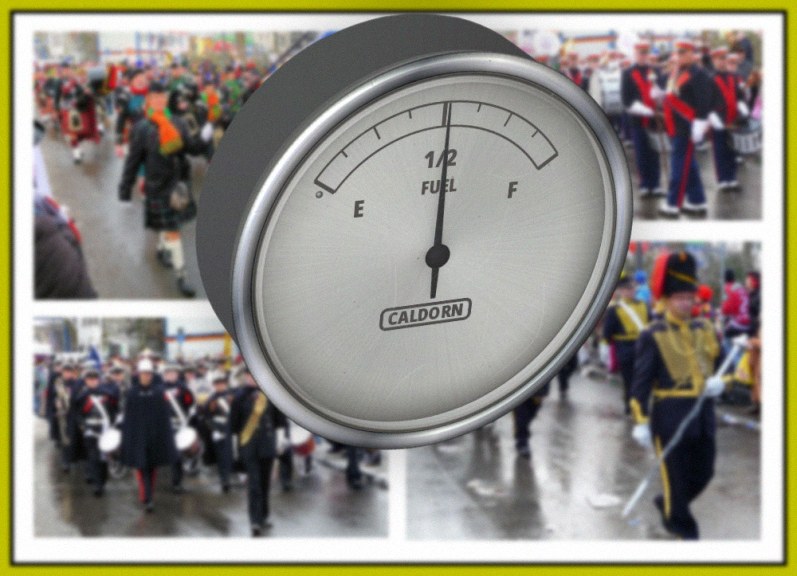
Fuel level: {"value": 0.5}
